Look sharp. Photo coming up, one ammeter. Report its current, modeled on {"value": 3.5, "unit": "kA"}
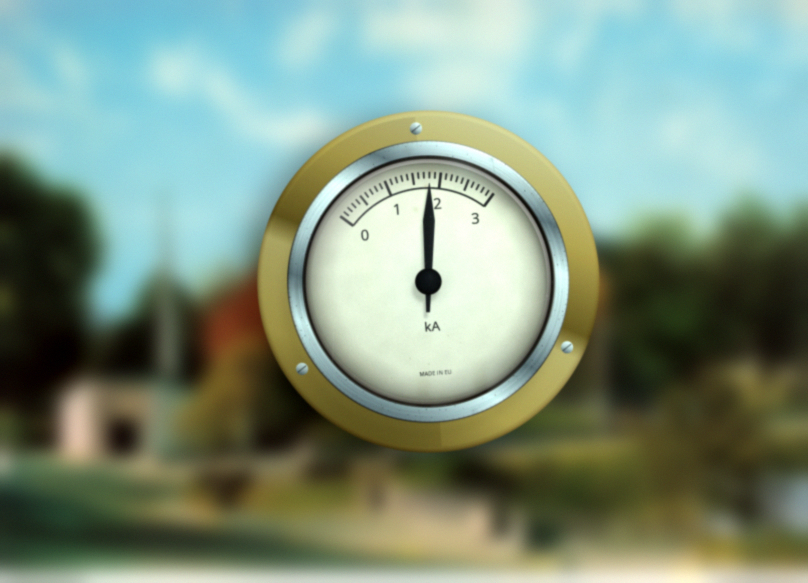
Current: {"value": 1.8, "unit": "kA"}
